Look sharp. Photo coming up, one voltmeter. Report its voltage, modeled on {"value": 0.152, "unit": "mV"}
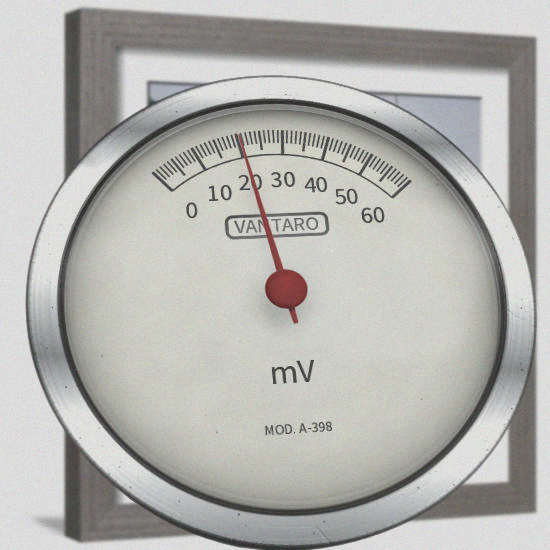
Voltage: {"value": 20, "unit": "mV"}
